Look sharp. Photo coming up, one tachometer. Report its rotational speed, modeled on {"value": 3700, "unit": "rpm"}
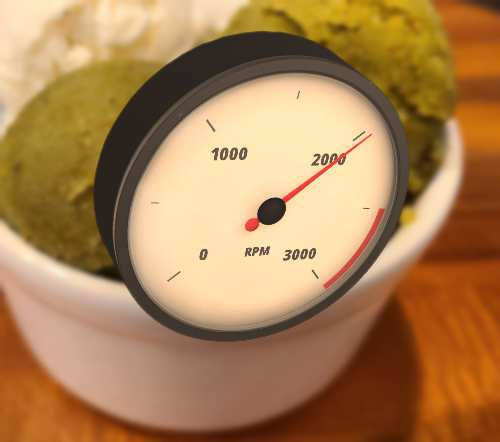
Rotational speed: {"value": 2000, "unit": "rpm"}
